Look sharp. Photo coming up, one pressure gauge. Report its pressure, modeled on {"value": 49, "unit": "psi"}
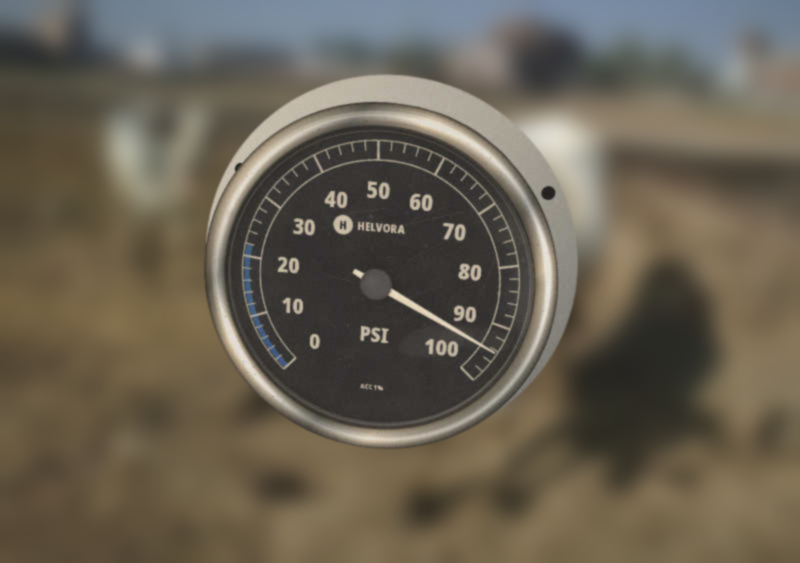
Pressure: {"value": 94, "unit": "psi"}
